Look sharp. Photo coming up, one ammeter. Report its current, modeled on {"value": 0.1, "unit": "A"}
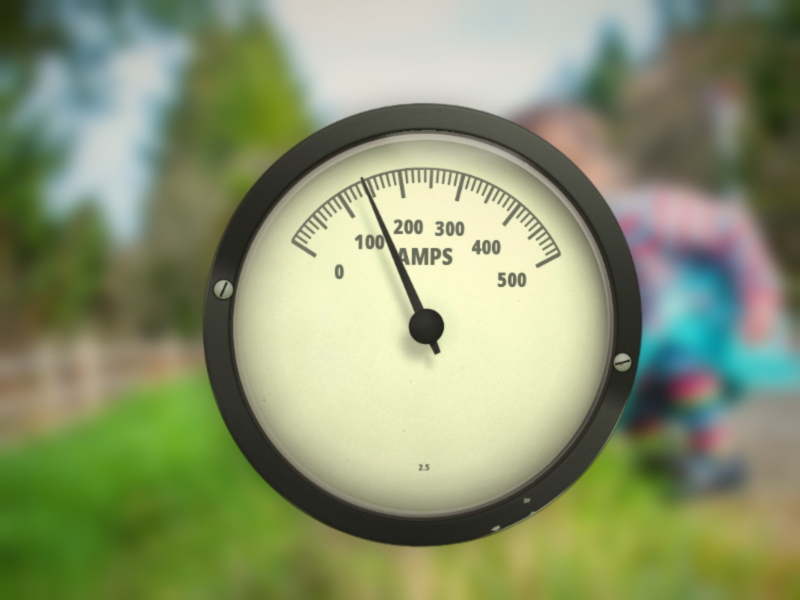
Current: {"value": 140, "unit": "A"}
